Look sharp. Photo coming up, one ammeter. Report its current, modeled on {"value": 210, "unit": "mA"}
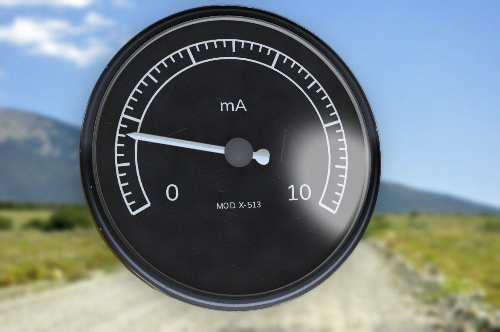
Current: {"value": 1.6, "unit": "mA"}
